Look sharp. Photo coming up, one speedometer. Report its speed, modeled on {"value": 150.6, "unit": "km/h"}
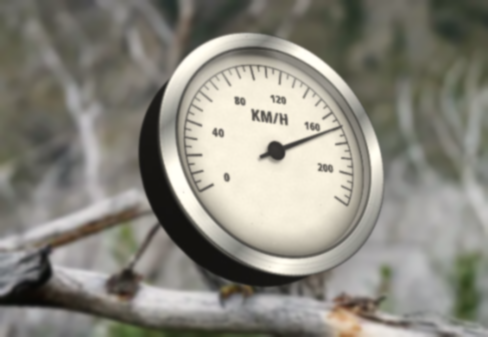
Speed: {"value": 170, "unit": "km/h"}
